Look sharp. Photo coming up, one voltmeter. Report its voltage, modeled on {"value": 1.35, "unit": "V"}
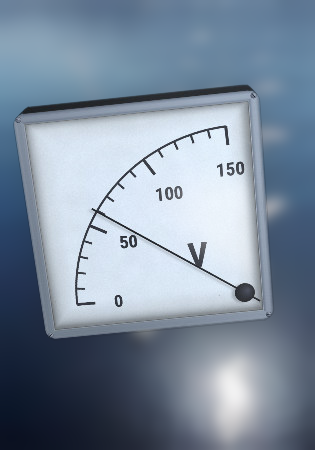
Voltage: {"value": 60, "unit": "V"}
